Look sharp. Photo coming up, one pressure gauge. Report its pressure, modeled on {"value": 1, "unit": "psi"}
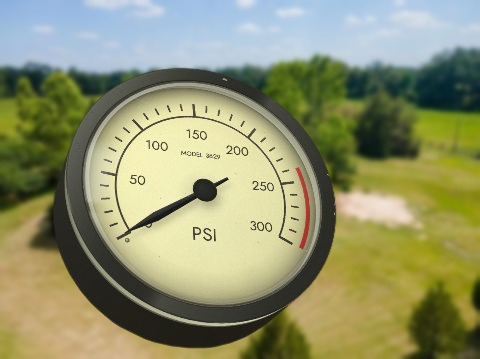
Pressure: {"value": 0, "unit": "psi"}
